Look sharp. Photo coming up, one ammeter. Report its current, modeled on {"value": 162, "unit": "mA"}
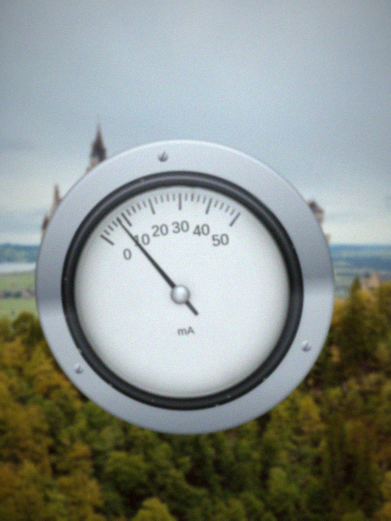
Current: {"value": 8, "unit": "mA"}
